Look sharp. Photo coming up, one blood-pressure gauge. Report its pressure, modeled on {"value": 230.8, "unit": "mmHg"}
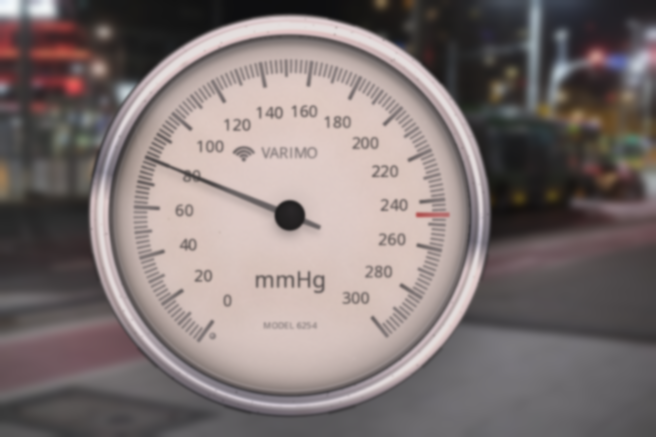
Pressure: {"value": 80, "unit": "mmHg"}
